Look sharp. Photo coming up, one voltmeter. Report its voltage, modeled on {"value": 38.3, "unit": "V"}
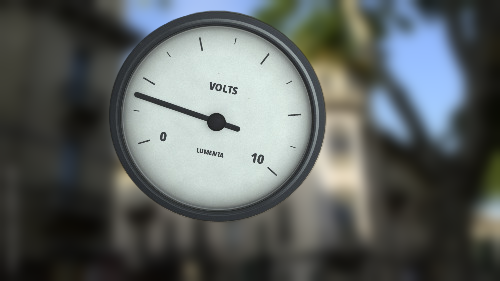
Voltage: {"value": 1.5, "unit": "V"}
